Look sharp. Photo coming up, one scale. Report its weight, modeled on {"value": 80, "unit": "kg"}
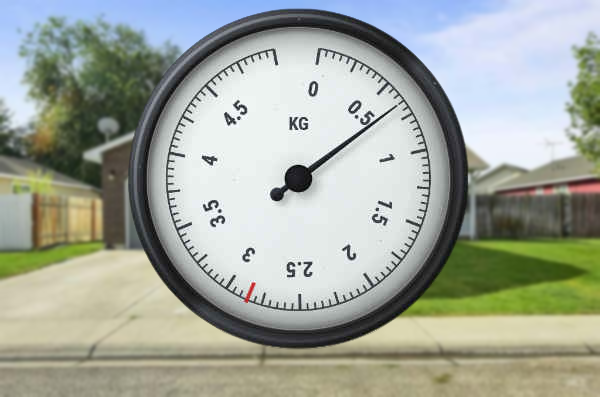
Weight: {"value": 0.65, "unit": "kg"}
